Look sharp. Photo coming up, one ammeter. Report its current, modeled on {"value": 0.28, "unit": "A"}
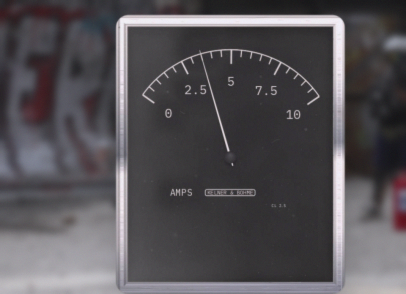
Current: {"value": 3.5, "unit": "A"}
